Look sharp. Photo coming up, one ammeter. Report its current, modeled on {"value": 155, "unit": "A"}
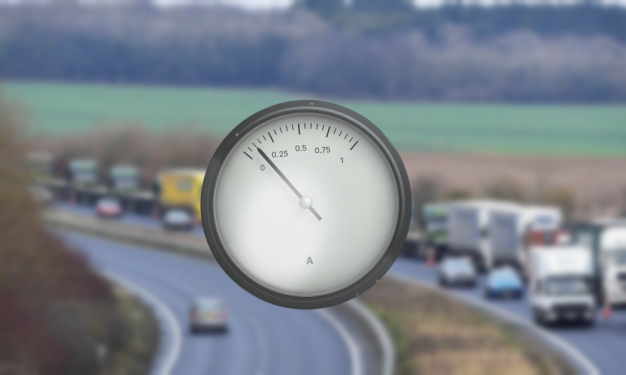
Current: {"value": 0.1, "unit": "A"}
